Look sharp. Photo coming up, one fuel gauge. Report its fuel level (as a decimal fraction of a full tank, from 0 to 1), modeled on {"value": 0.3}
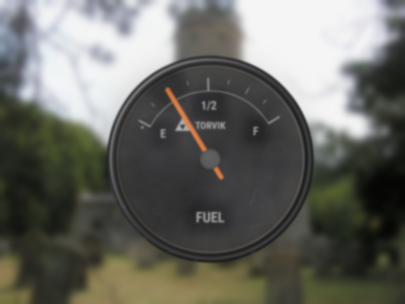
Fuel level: {"value": 0.25}
